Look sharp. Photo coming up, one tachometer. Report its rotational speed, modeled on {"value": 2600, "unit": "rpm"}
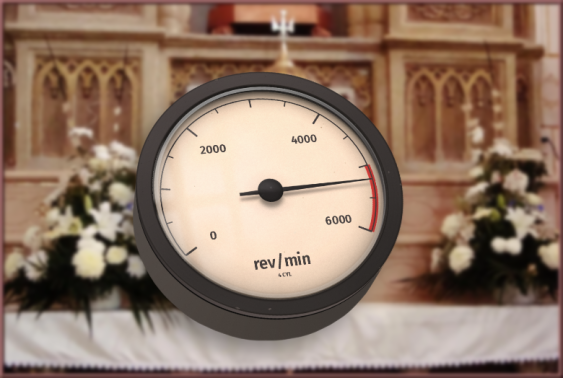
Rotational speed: {"value": 5250, "unit": "rpm"}
